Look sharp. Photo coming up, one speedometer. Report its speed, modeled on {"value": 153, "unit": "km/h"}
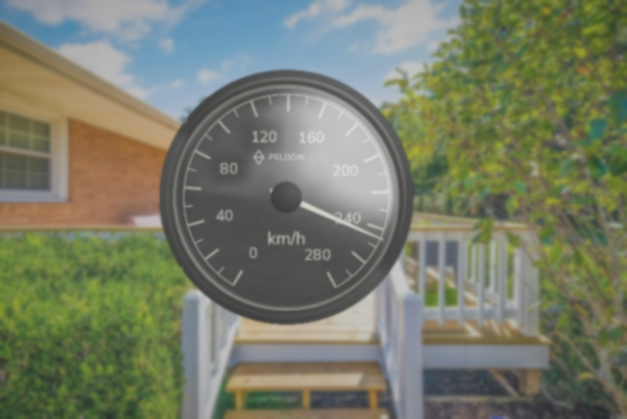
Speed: {"value": 245, "unit": "km/h"}
